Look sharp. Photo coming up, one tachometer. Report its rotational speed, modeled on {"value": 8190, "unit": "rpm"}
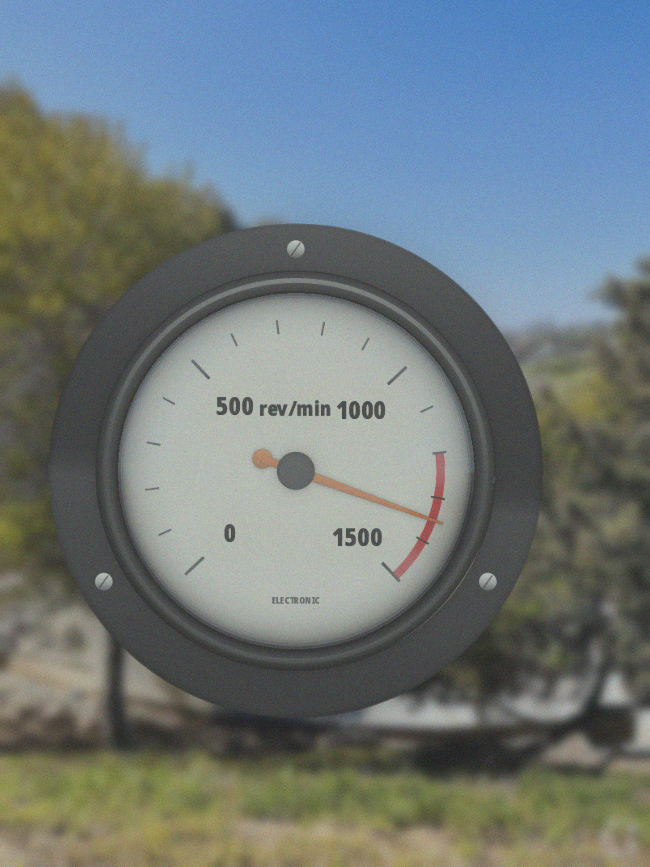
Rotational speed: {"value": 1350, "unit": "rpm"}
